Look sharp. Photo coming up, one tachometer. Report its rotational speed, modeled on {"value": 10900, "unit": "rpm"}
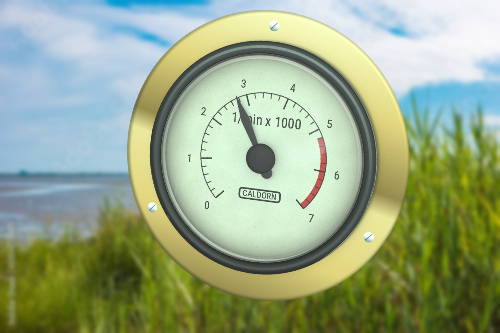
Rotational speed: {"value": 2800, "unit": "rpm"}
